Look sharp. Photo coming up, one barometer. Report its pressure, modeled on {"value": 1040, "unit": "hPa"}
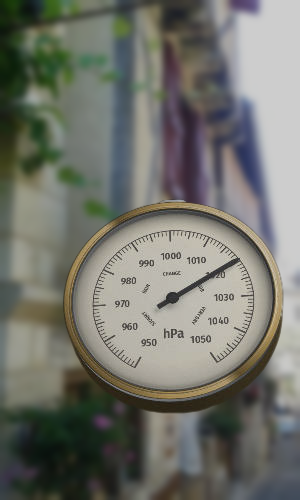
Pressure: {"value": 1020, "unit": "hPa"}
